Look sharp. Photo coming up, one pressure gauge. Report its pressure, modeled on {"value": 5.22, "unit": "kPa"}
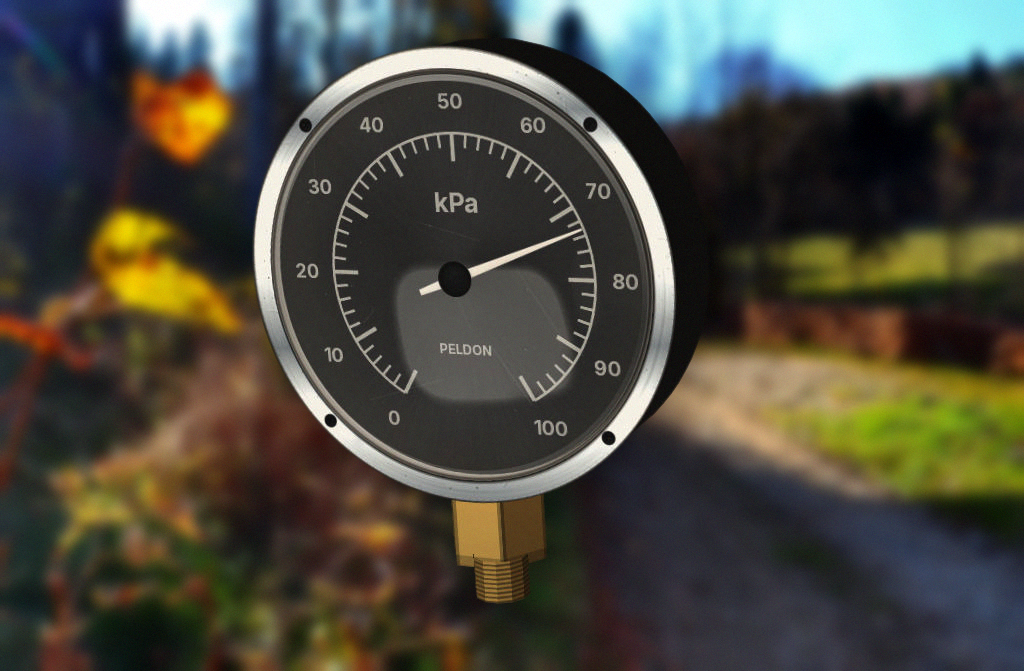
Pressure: {"value": 73, "unit": "kPa"}
